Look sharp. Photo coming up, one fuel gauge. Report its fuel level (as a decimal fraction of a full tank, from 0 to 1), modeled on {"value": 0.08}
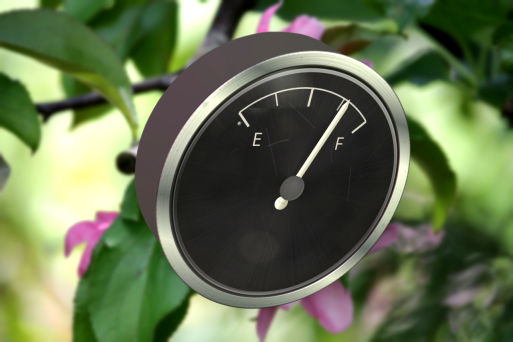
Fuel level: {"value": 0.75}
